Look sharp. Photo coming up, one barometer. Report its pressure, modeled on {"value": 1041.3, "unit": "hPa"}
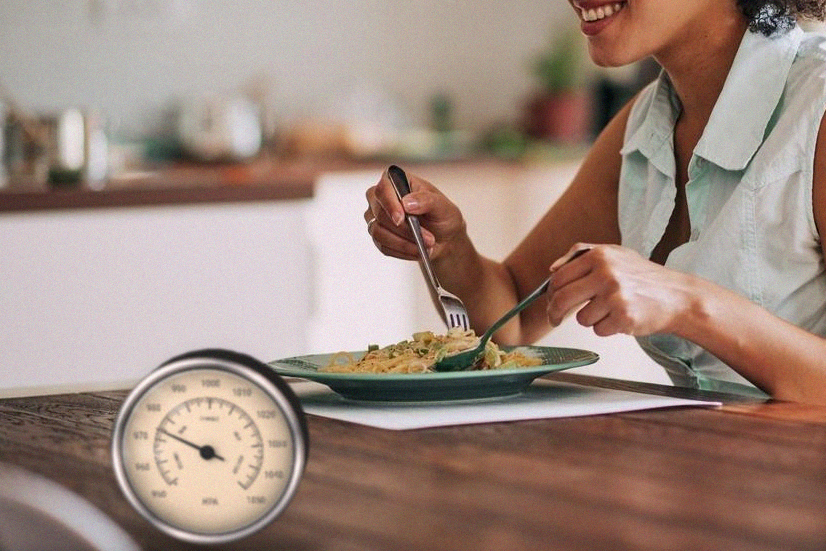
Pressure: {"value": 975, "unit": "hPa"}
